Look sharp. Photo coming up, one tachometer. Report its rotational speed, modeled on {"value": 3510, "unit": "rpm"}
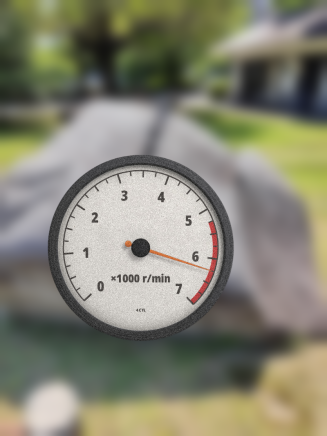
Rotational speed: {"value": 6250, "unit": "rpm"}
